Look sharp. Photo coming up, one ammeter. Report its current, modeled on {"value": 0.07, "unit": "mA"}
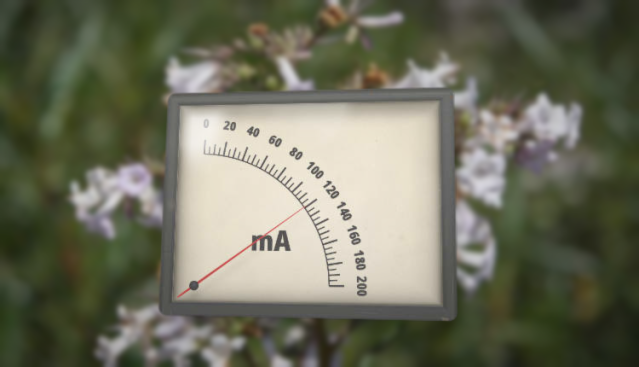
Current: {"value": 120, "unit": "mA"}
